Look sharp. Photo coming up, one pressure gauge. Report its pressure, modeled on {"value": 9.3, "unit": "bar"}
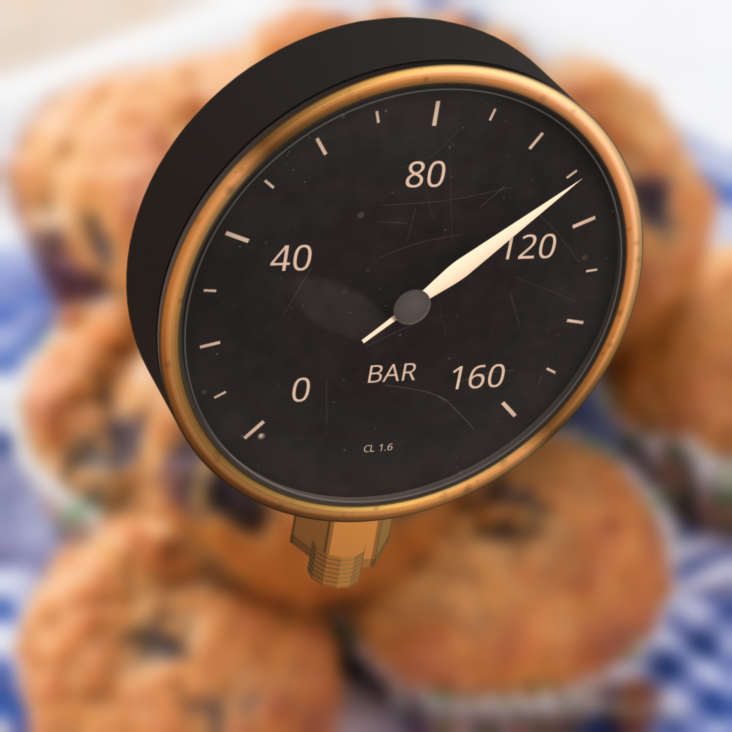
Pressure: {"value": 110, "unit": "bar"}
